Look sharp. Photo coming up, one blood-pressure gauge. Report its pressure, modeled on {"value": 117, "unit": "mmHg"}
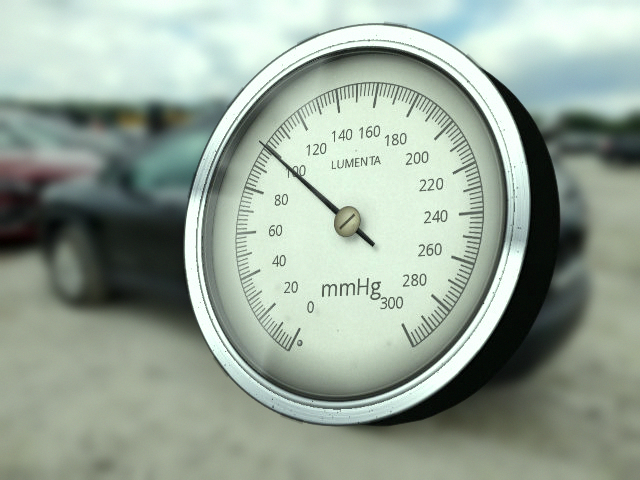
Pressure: {"value": 100, "unit": "mmHg"}
